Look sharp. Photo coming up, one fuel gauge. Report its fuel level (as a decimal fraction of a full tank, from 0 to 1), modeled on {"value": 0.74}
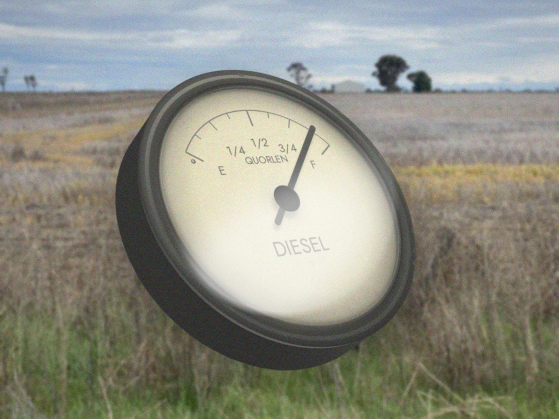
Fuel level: {"value": 0.875}
